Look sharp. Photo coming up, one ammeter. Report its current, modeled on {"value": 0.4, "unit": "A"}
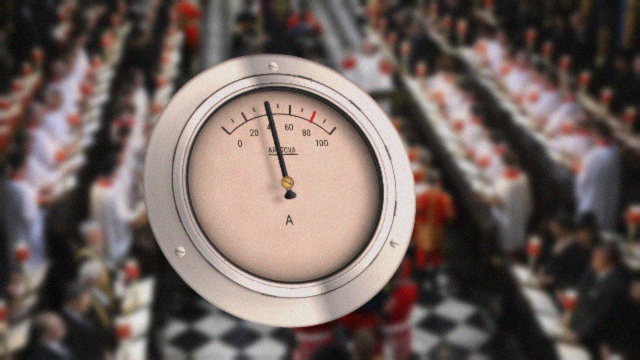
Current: {"value": 40, "unit": "A"}
